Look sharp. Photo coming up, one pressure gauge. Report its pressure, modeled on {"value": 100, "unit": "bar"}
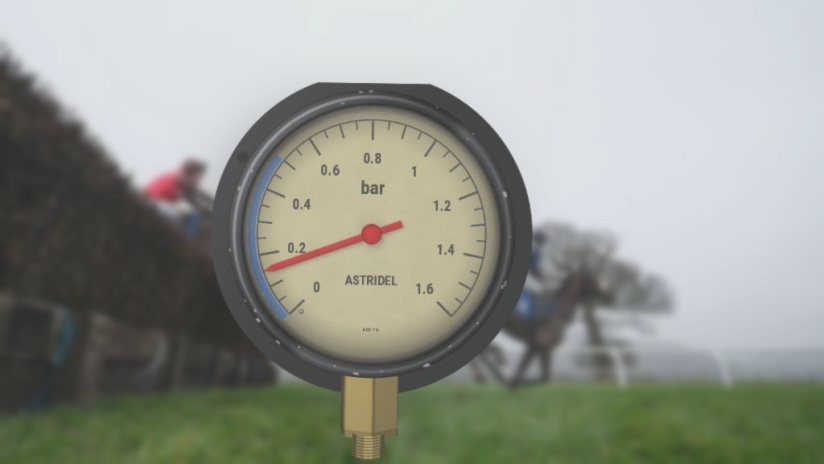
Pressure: {"value": 0.15, "unit": "bar"}
